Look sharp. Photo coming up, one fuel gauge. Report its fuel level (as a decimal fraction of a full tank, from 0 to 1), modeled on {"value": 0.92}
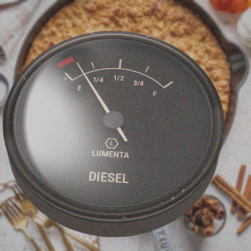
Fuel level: {"value": 0.125}
